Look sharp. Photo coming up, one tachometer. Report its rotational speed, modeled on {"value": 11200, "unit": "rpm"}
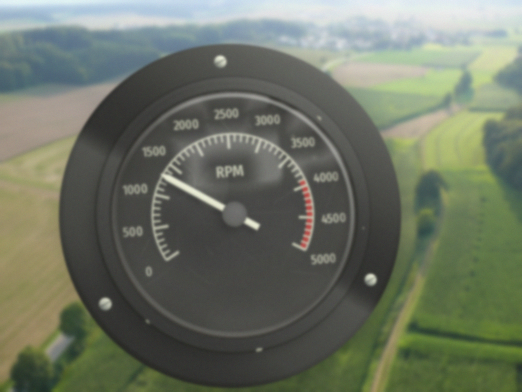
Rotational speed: {"value": 1300, "unit": "rpm"}
